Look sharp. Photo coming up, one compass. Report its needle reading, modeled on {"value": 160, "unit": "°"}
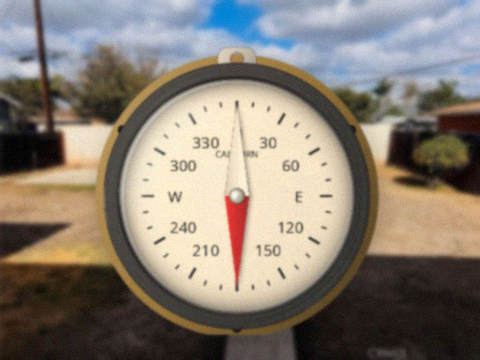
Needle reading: {"value": 180, "unit": "°"}
